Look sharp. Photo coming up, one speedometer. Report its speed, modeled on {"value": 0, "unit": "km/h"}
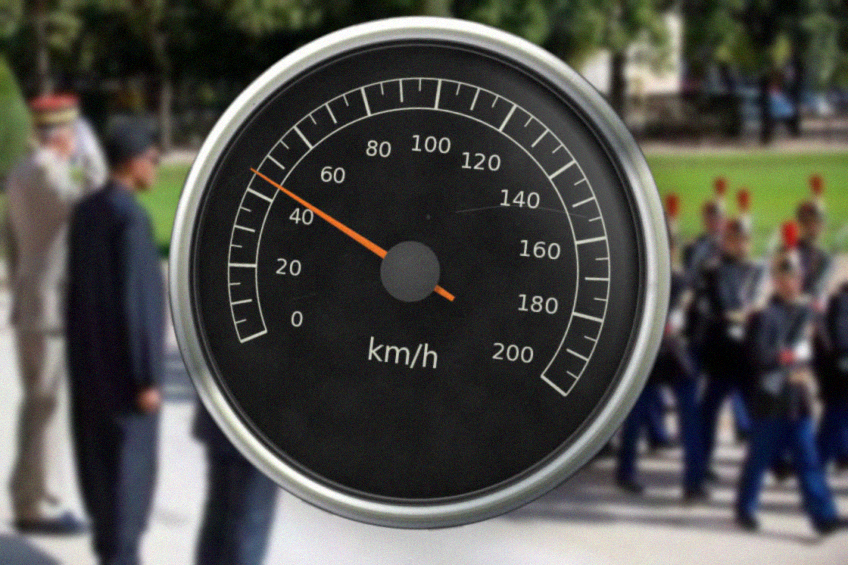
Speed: {"value": 45, "unit": "km/h"}
